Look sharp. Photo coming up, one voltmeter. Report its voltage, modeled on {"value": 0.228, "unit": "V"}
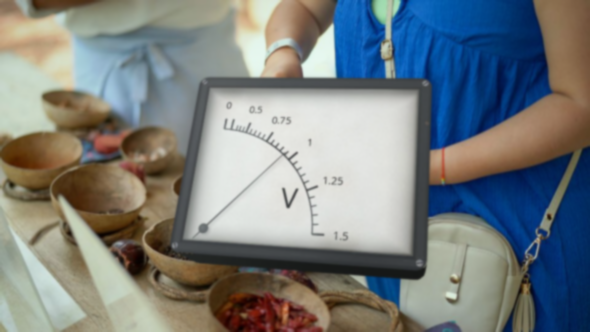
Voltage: {"value": 0.95, "unit": "V"}
